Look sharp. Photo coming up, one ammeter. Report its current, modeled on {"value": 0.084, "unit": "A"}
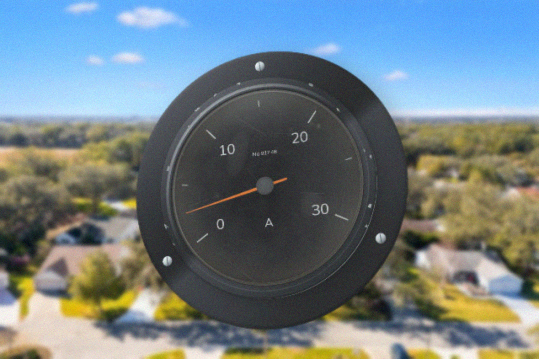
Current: {"value": 2.5, "unit": "A"}
